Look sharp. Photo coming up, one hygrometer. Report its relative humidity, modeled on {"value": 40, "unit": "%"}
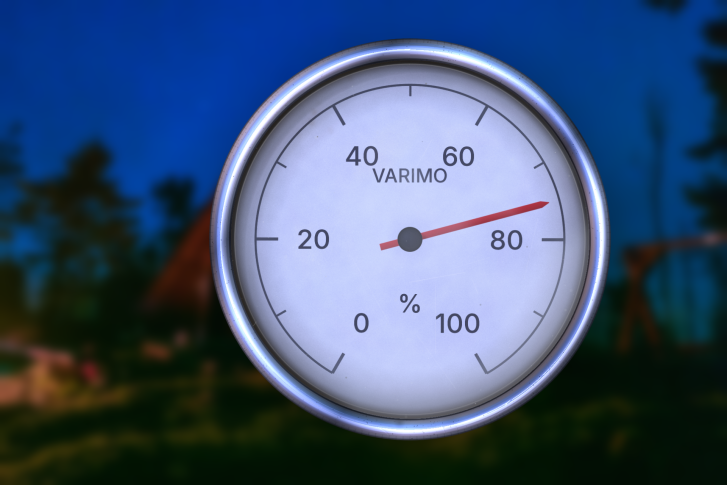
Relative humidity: {"value": 75, "unit": "%"}
